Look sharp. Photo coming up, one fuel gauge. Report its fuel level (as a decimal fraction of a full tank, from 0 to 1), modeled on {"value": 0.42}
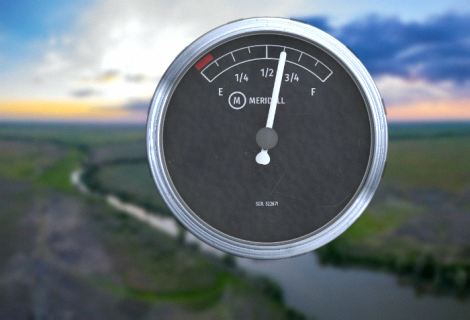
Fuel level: {"value": 0.625}
